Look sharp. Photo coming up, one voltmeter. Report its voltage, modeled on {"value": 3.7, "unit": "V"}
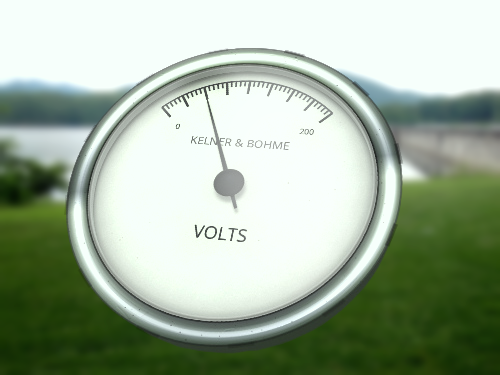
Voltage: {"value": 50, "unit": "V"}
